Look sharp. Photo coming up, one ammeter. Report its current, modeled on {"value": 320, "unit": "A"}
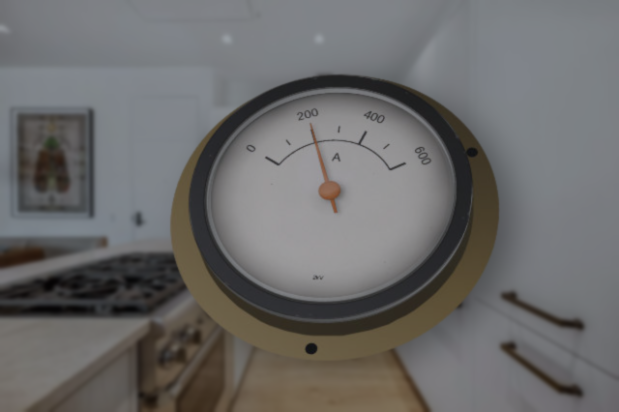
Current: {"value": 200, "unit": "A"}
